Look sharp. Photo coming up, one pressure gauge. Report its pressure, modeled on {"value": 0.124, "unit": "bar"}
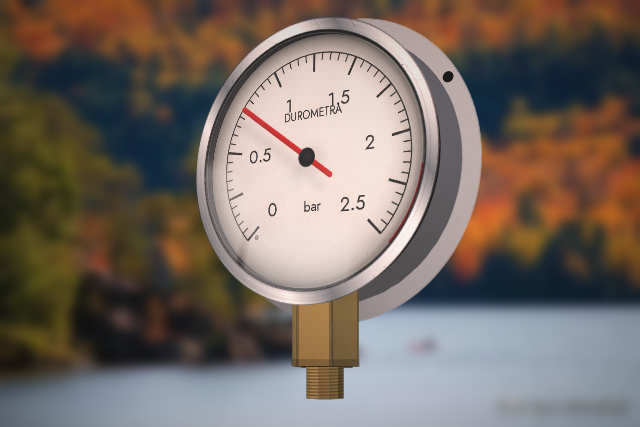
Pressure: {"value": 0.75, "unit": "bar"}
